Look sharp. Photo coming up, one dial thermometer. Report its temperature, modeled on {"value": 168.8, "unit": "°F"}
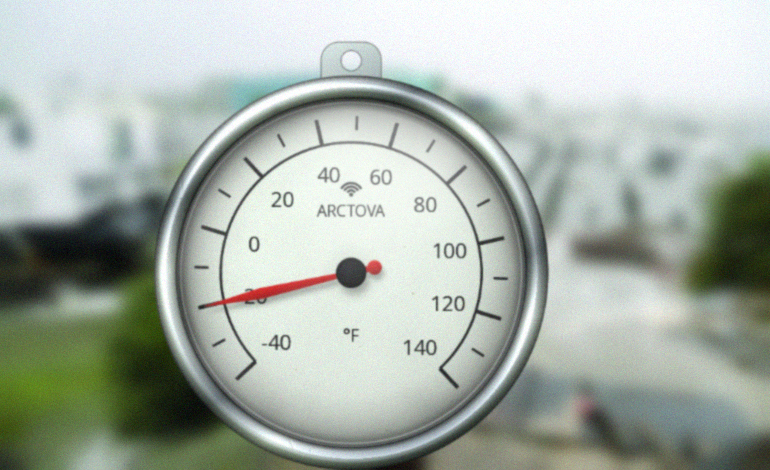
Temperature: {"value": -20, "unit": "°F"}
